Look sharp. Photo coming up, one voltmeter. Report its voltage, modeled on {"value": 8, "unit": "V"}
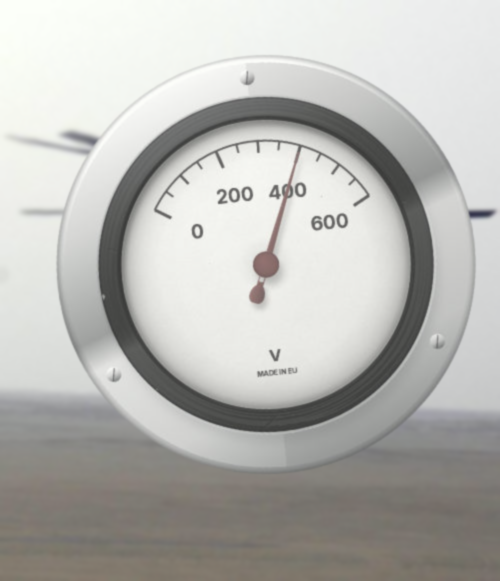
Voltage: {"value": 400, "unit": "V"}
